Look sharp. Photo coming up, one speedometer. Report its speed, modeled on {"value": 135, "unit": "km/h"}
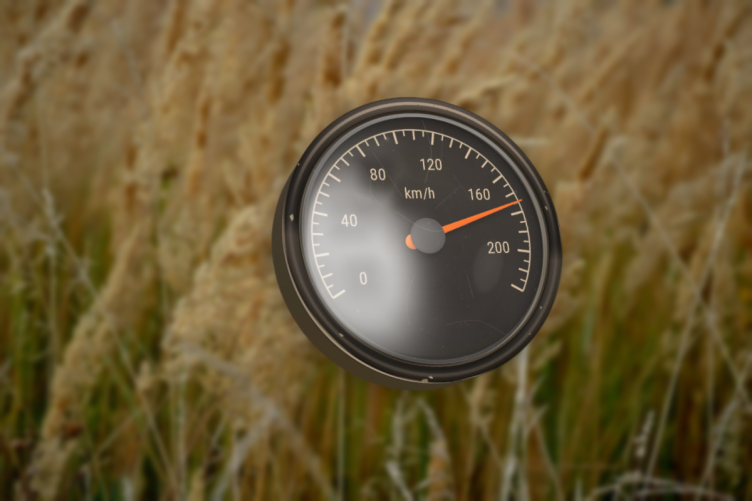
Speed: {"value": 175, "unit": "km/h"}
